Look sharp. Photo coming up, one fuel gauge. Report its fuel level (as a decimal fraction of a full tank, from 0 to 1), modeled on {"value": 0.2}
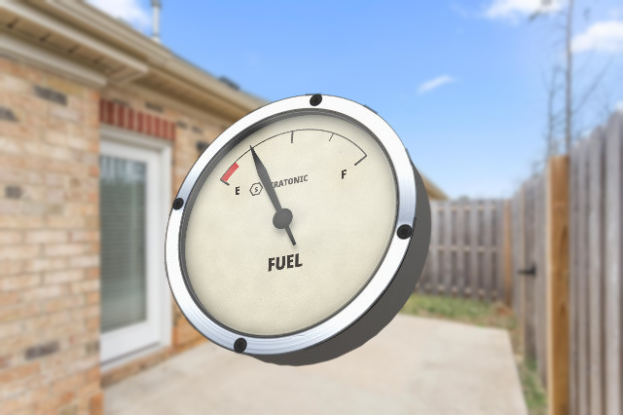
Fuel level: {"value": 0.25}
